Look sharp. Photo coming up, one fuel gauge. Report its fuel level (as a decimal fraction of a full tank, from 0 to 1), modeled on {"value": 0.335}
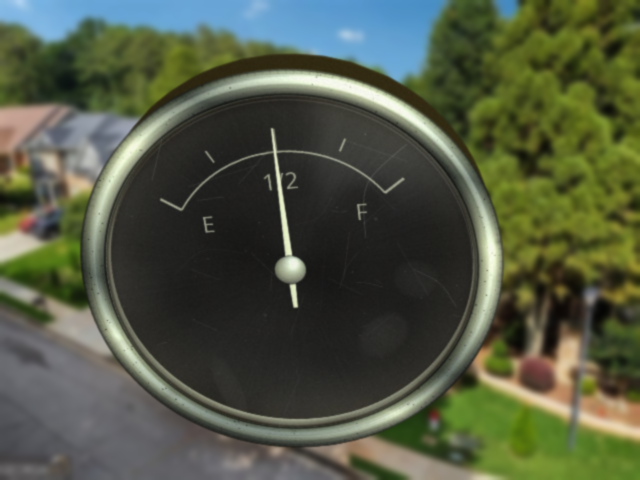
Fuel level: {"value": 0.5}
